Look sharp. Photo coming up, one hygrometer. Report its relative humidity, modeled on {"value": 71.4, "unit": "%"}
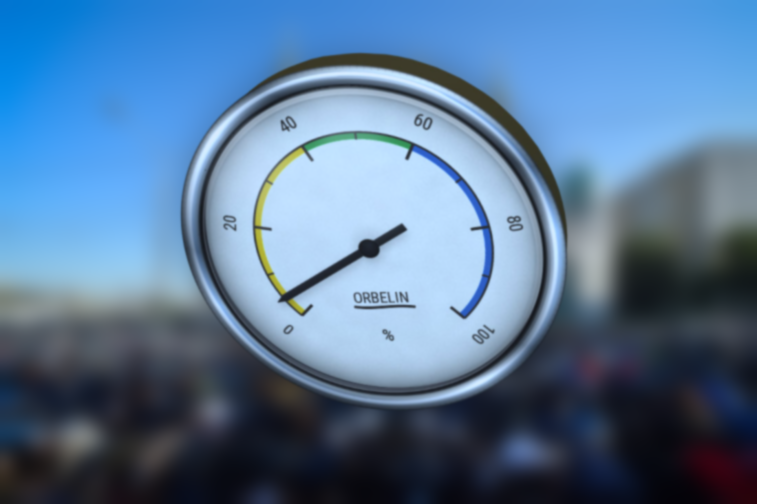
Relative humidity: {"value": 5, "unit": "%"}
